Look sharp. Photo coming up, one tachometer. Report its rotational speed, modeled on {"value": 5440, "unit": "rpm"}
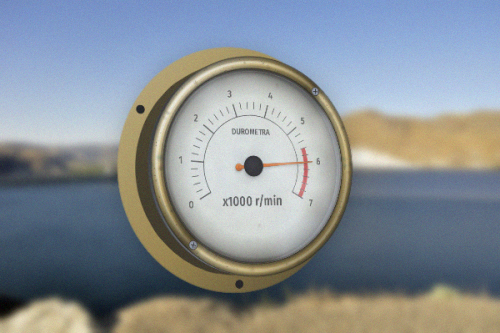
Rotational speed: {"value": 6000, "unit": "rpm"}
